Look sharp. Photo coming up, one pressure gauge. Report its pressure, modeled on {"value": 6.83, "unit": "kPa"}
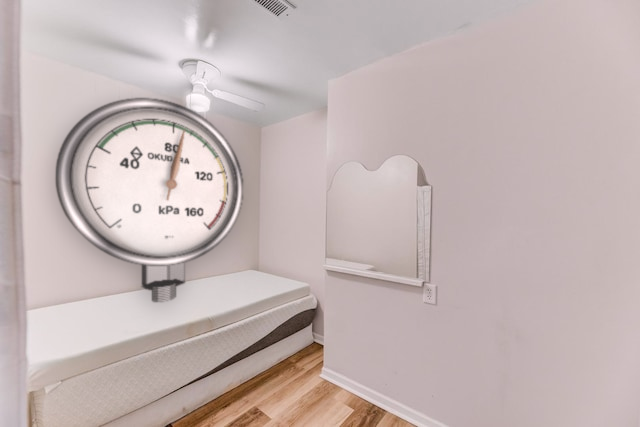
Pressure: {"value": 85, "unit": "kPa"}
